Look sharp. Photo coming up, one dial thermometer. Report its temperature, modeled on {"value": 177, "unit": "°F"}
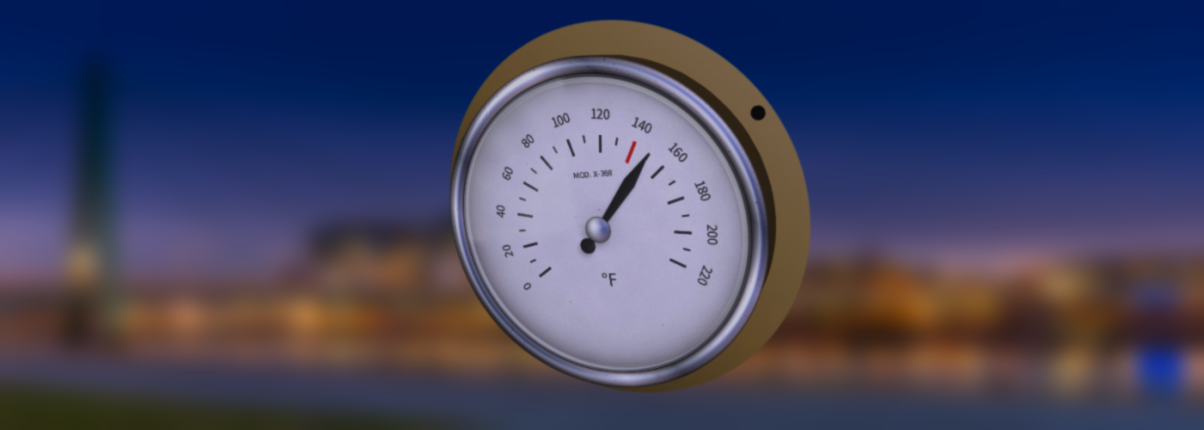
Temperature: {"value": 150, "unit": "°F"}
